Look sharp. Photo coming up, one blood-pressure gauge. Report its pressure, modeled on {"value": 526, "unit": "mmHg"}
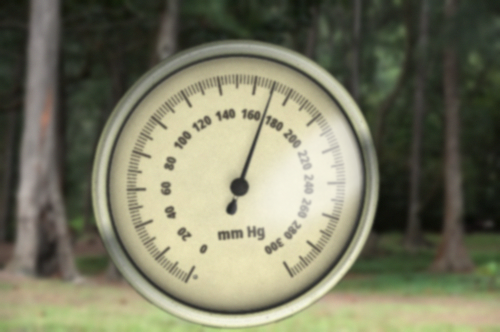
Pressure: {"value": 170, "unit": "mmHg"}
